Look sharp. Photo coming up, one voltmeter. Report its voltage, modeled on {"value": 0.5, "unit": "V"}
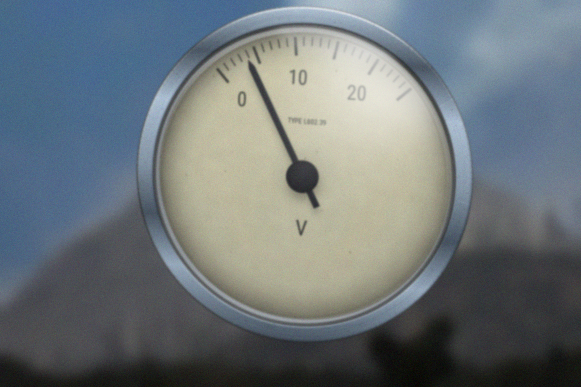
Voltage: {"value": 4, "unit": "V"}
